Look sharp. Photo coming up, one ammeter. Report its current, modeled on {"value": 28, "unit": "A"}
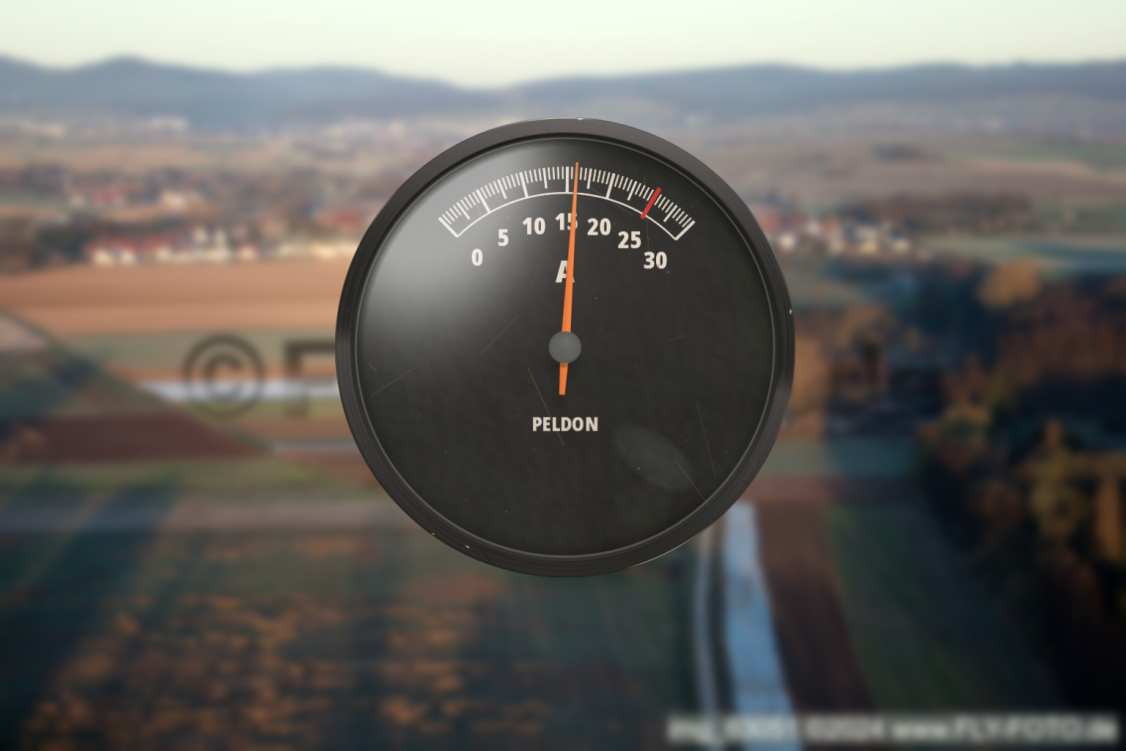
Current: {"value": 16, "unit": "A"}
